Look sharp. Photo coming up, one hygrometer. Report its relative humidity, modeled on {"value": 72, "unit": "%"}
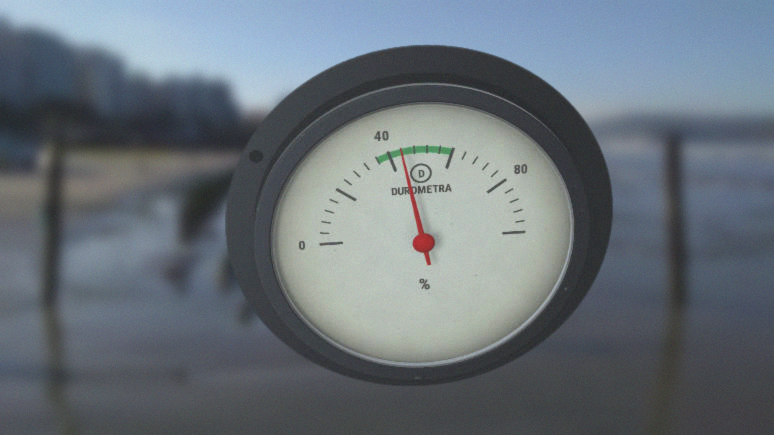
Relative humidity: {"value": 44, "unit": "%"}
